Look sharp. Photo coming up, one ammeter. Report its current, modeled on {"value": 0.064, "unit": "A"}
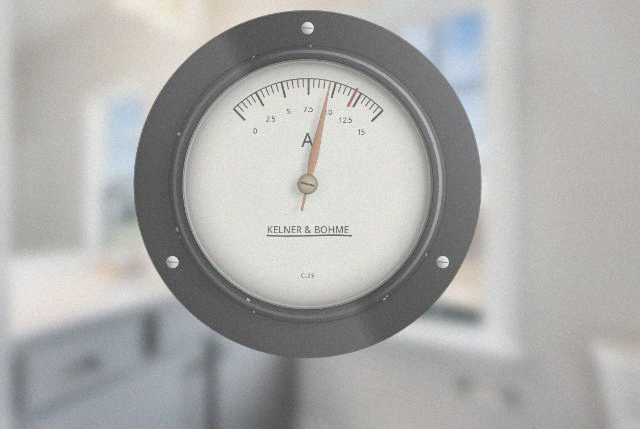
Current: {"value": 9.5, "unit": "A"}
